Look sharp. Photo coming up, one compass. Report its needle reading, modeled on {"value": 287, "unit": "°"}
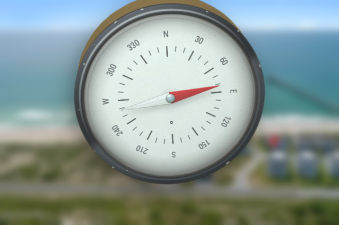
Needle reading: {"value": 80, "unit": "°"}
